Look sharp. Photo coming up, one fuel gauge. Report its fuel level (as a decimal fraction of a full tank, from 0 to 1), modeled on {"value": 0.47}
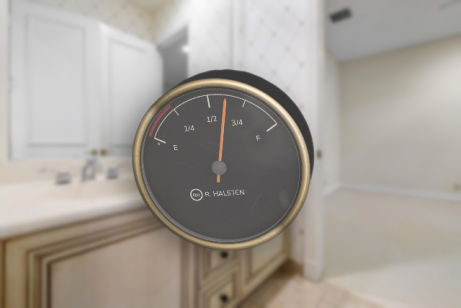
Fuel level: {"value": 0.625}
